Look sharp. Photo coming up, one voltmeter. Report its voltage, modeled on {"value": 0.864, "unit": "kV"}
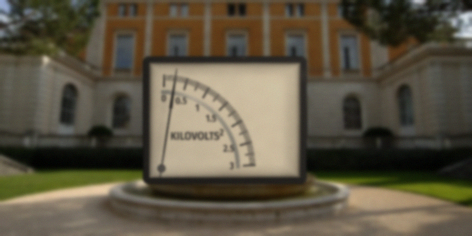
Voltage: {"value": 0.25, "unit": "kV"}
